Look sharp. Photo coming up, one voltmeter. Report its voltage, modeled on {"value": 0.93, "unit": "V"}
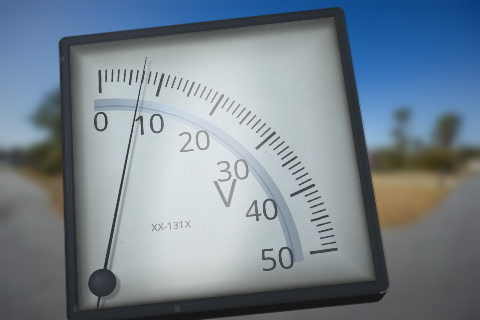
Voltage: {"value": 7, "unit": "V"}
